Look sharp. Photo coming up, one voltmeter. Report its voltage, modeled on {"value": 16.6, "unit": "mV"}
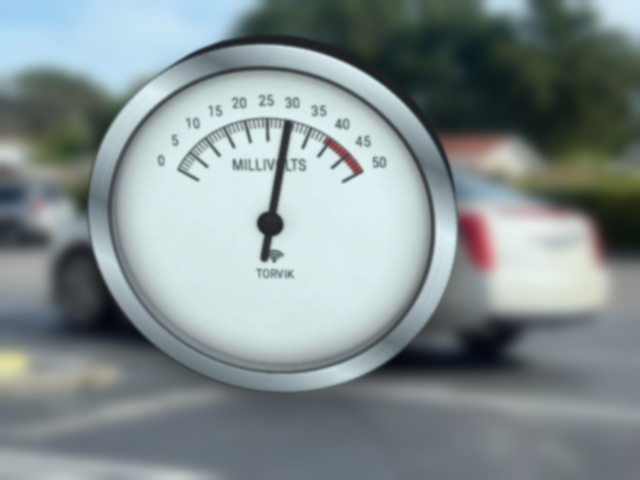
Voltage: {"value": 30, "unit": "mV"}
